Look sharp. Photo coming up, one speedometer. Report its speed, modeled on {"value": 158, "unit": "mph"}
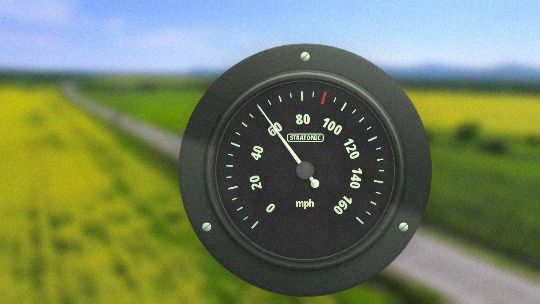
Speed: {"value": 60, "unit": "mph"}
